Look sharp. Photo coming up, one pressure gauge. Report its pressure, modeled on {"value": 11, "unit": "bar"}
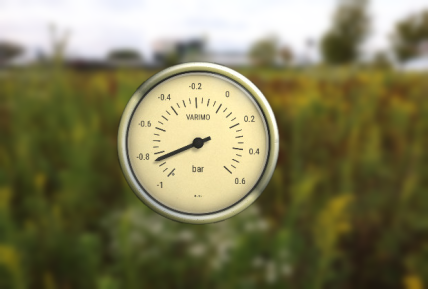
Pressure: {"value": -0.85, "unit": "bar"}
